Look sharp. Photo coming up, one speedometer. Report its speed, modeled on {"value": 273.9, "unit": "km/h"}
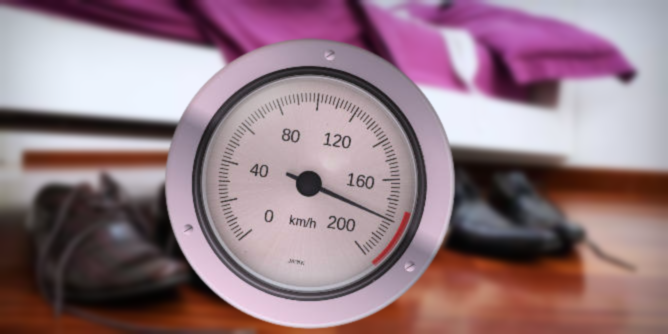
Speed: {"value": 180, "unit": "km/h"}
